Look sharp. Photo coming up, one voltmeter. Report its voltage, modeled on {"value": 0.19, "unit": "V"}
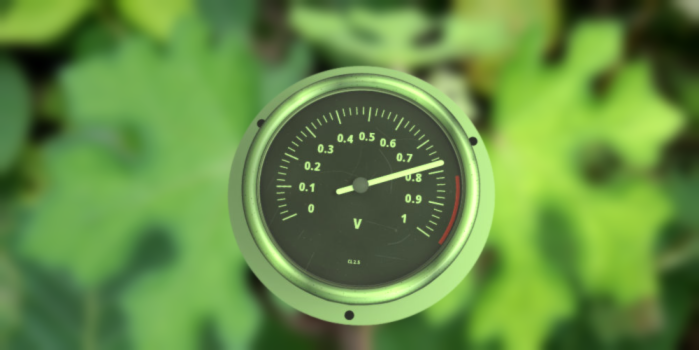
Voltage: {"value": 0.78, "unit": "V"}
